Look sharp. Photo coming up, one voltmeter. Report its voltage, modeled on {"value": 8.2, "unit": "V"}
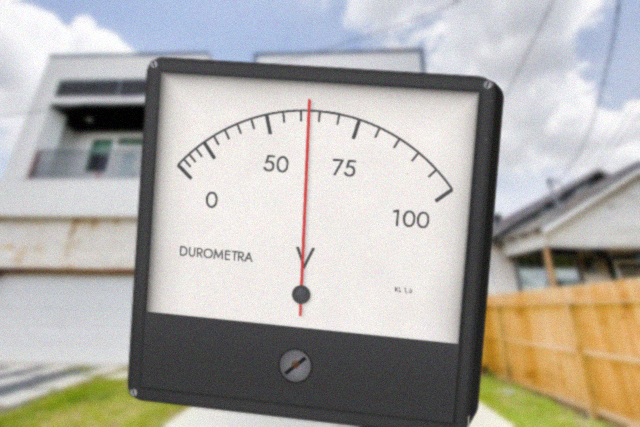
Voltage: {"value": 62.5, "unit": "V"}
